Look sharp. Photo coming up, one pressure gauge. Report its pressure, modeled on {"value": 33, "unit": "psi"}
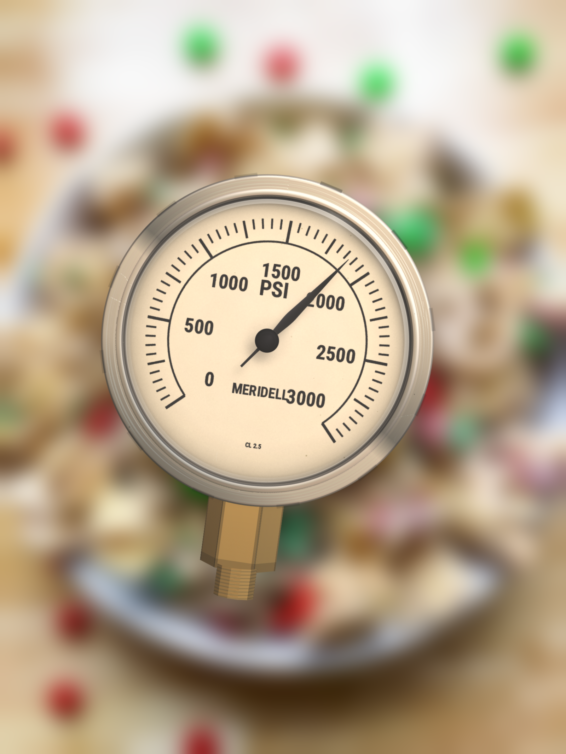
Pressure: {"value": 1875, "unit": "psi"}
